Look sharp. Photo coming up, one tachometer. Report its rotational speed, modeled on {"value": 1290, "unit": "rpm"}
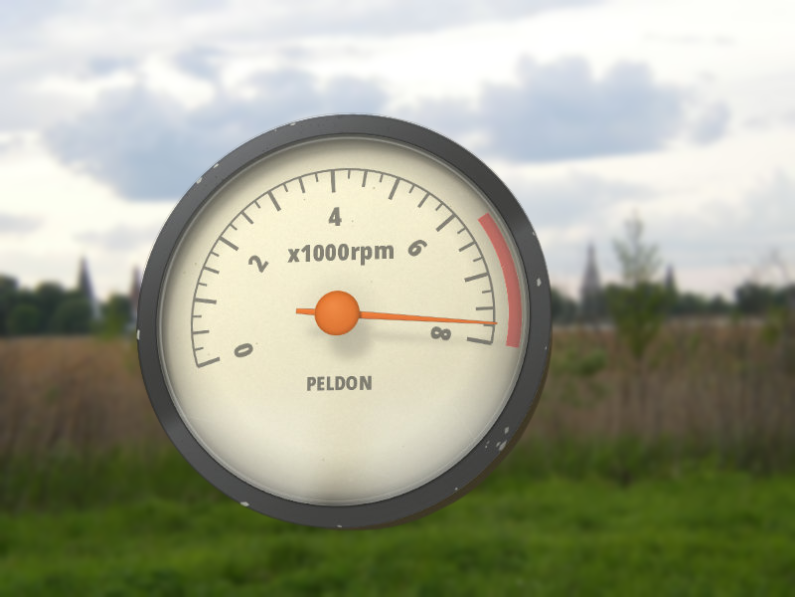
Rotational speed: {"value": 7750, "unit": "rpm"}
